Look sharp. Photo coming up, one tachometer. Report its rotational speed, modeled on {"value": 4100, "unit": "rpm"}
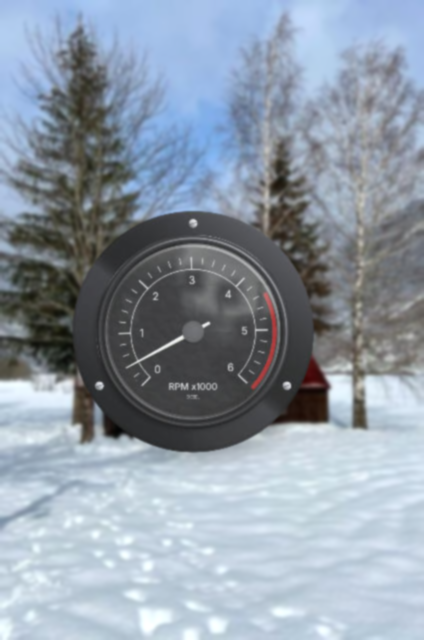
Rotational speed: {"value": 400, "unit": "rpm"}
